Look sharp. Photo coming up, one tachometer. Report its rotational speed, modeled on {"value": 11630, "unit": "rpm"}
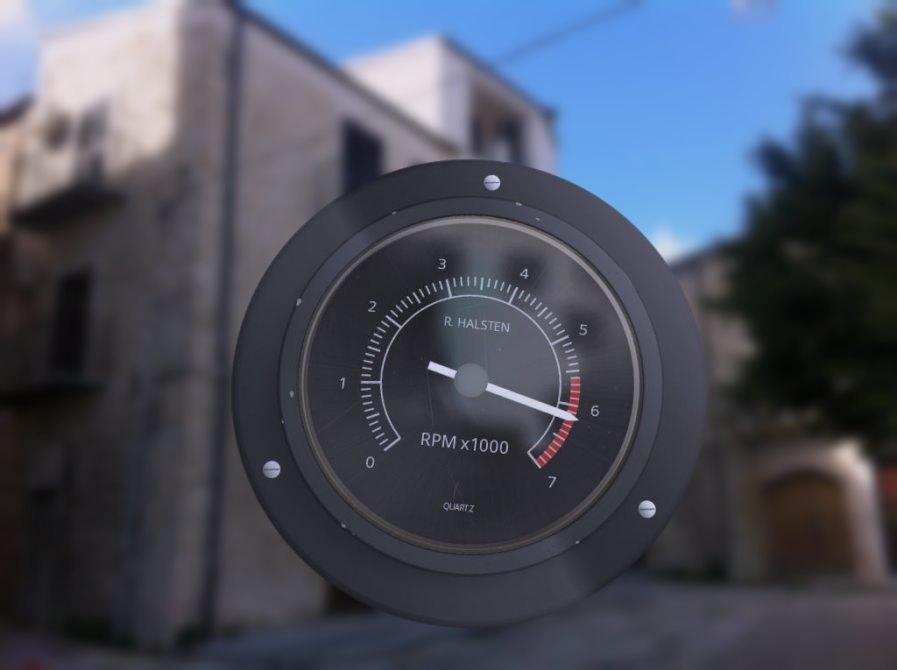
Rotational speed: {"value": 6200, "unit": "rpm"}
